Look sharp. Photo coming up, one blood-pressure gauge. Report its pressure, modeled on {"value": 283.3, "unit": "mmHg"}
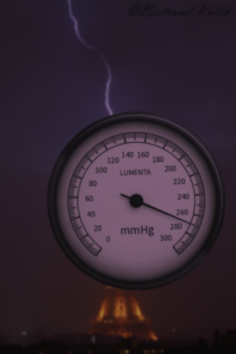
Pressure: {"value": 270, "unit": "mmHg"}
